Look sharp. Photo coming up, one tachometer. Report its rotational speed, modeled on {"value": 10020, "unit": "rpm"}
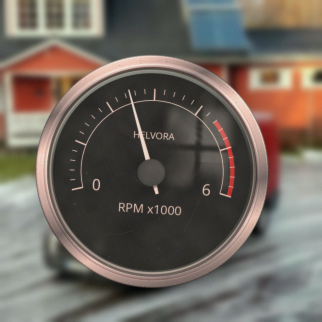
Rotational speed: {"value": 2500, "unit": "rpm"}
